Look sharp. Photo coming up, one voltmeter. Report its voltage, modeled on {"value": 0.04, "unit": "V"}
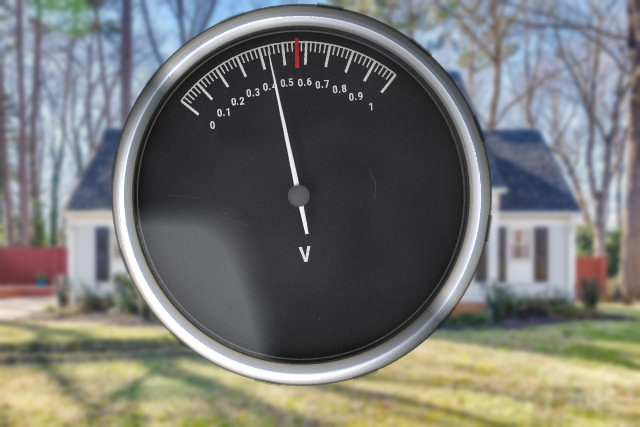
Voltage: {"value": 0.44, "unit": "V"}
